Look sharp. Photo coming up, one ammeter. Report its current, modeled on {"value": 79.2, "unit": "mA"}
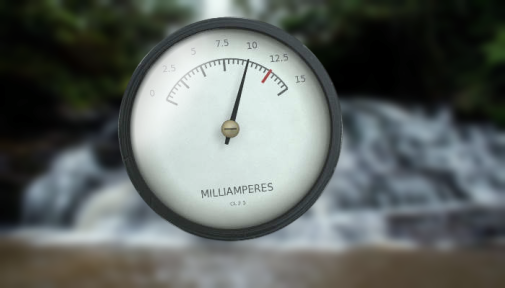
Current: {"value": 10, "unit": "mA"}
